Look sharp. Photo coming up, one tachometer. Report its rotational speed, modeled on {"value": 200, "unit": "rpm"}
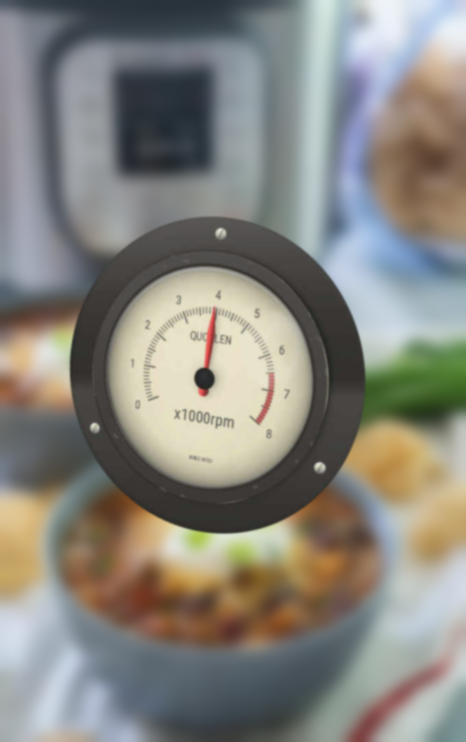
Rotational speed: {"value": 4000, "unit": "rpm"}
